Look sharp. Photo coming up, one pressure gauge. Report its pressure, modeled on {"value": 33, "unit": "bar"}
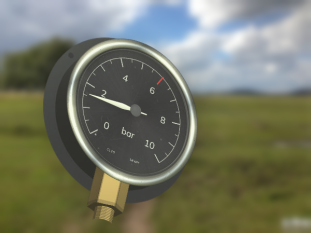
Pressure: {"value": 1.5, "unit": "bar"}
